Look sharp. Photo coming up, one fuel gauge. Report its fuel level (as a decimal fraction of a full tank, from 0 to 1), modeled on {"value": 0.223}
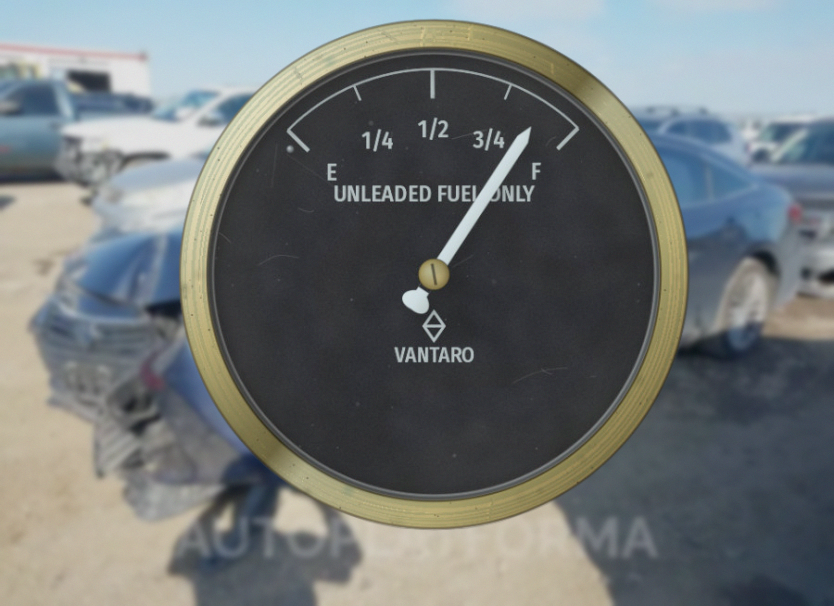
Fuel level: {"value": 0.875}
